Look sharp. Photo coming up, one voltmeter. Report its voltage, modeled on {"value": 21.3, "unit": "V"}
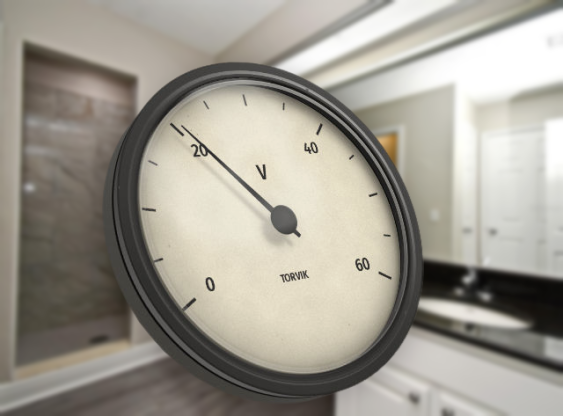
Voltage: {"value": 20, "unit": "V"}
